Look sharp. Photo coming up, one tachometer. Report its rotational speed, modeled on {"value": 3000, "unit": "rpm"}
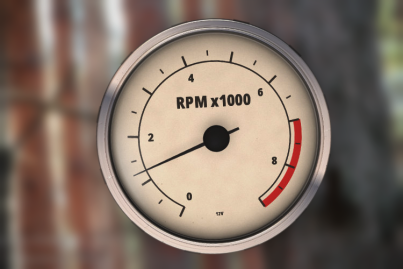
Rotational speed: {"value": 1250, "unit": "rpm"}
